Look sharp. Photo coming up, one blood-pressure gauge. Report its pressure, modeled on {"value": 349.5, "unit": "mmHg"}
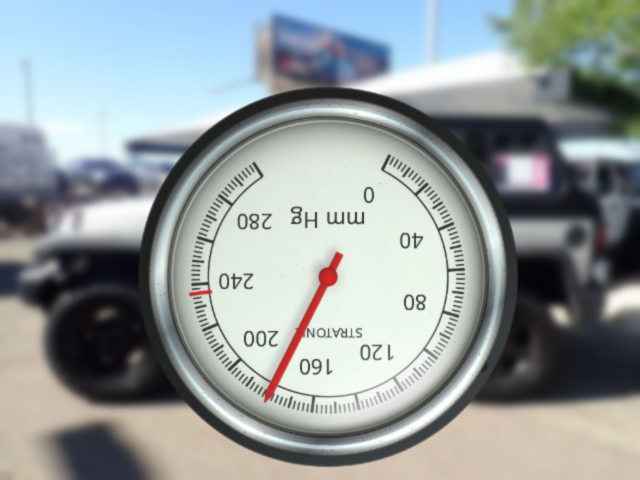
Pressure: {"value": 180, "unit": "mmHg"}
